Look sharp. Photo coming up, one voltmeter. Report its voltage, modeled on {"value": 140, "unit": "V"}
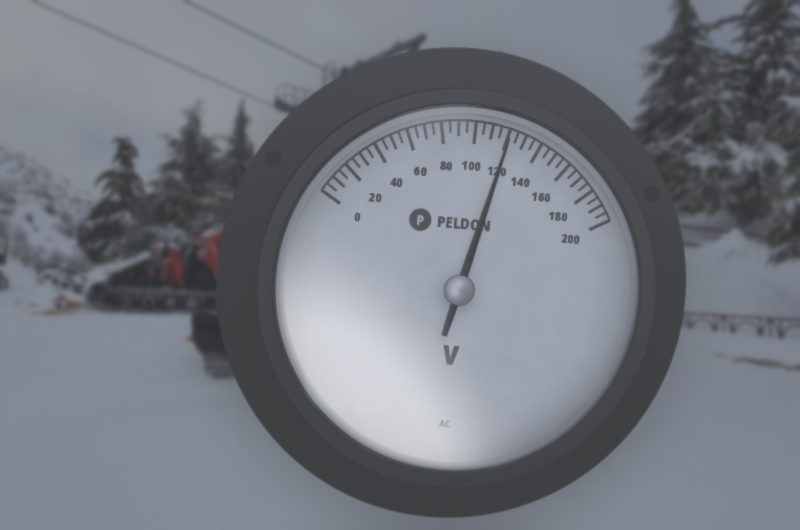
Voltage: {"value": 120, "unit": "V"}
